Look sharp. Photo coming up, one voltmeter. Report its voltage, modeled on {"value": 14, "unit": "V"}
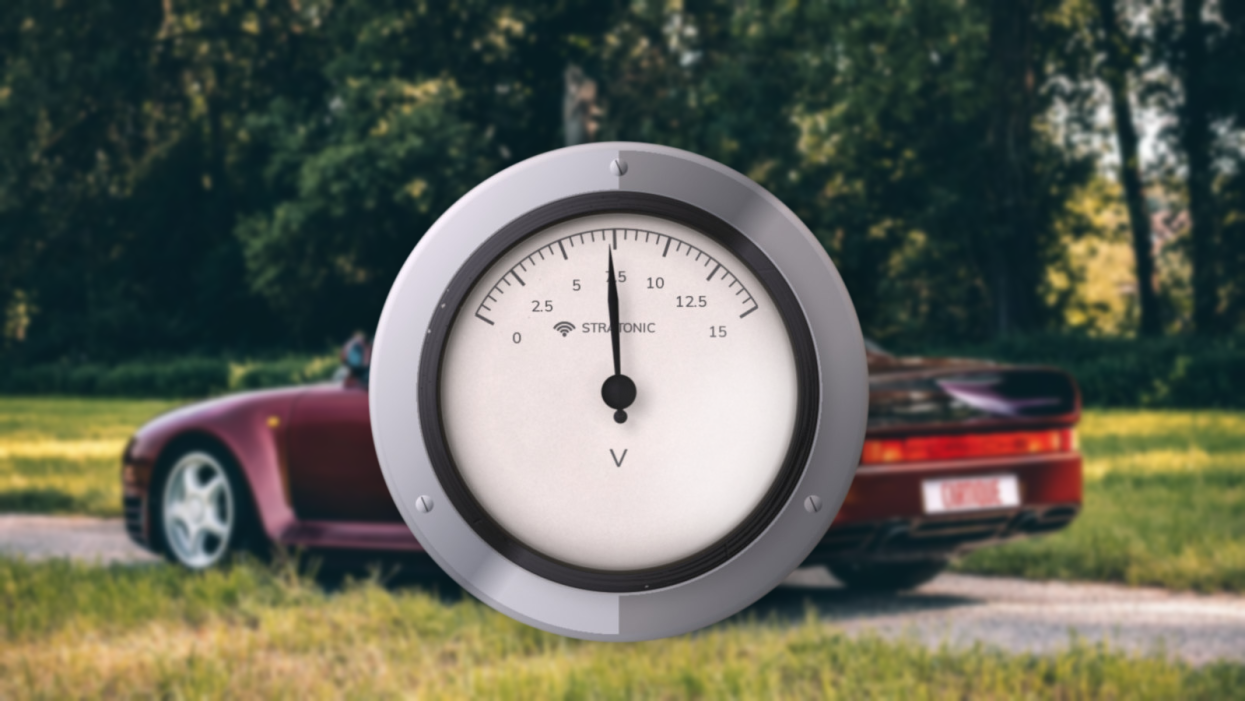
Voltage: {"value": 7.25, "unit": "V"}
